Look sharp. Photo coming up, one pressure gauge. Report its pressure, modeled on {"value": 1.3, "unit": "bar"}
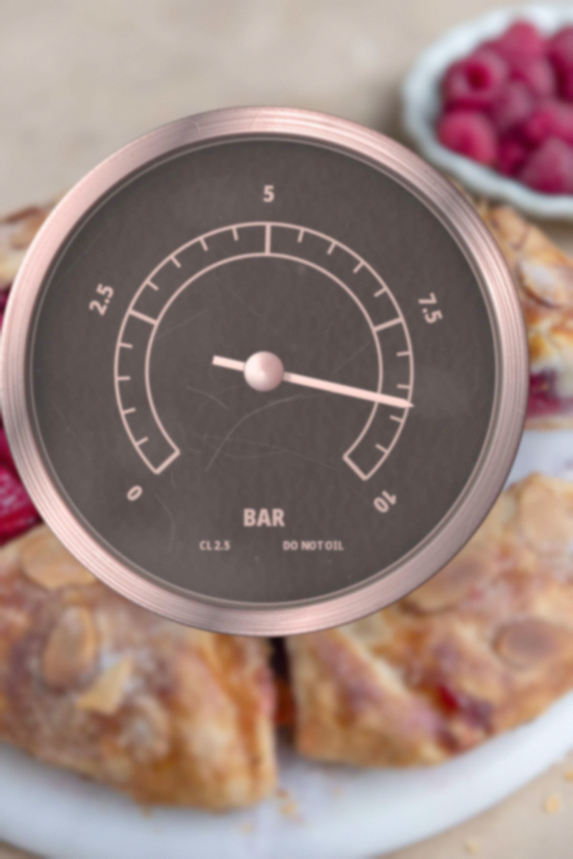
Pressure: {"value": 8.75, "unit": "bar"}
